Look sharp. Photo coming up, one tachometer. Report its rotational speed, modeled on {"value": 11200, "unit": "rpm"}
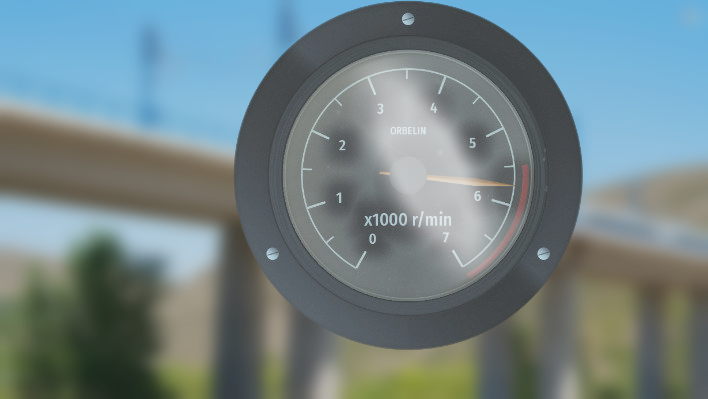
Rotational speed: {"value": 5750, "unit": "rpm"}
